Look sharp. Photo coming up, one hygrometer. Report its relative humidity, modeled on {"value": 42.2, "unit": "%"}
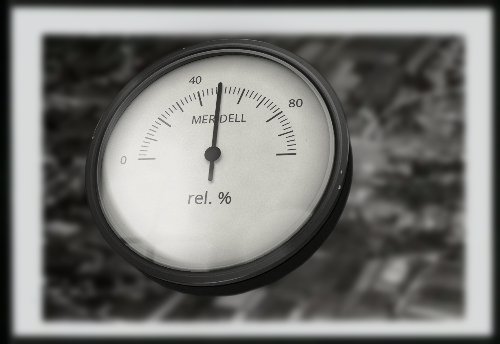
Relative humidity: {"value": 50, "unit": "%"}
